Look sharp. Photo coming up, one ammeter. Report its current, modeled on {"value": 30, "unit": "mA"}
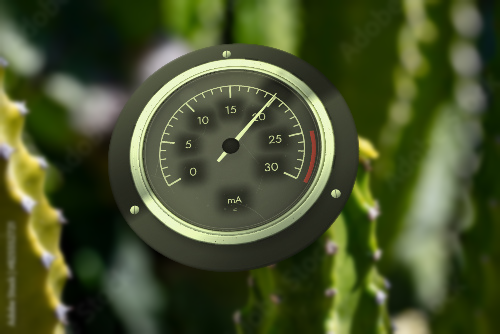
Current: {"value": 20, "unit": "mA"}
